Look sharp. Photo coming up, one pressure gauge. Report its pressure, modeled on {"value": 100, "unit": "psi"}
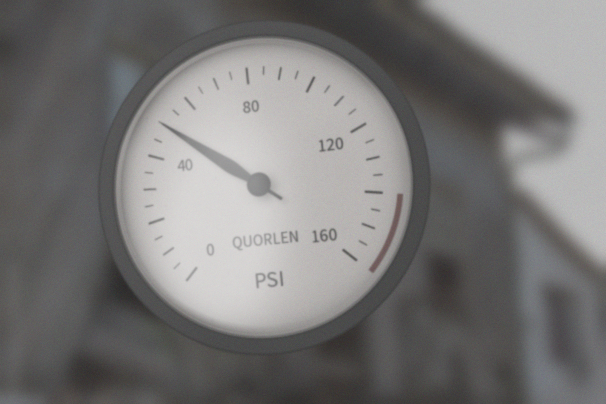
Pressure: {"value": 50, "unit": "psi"}
